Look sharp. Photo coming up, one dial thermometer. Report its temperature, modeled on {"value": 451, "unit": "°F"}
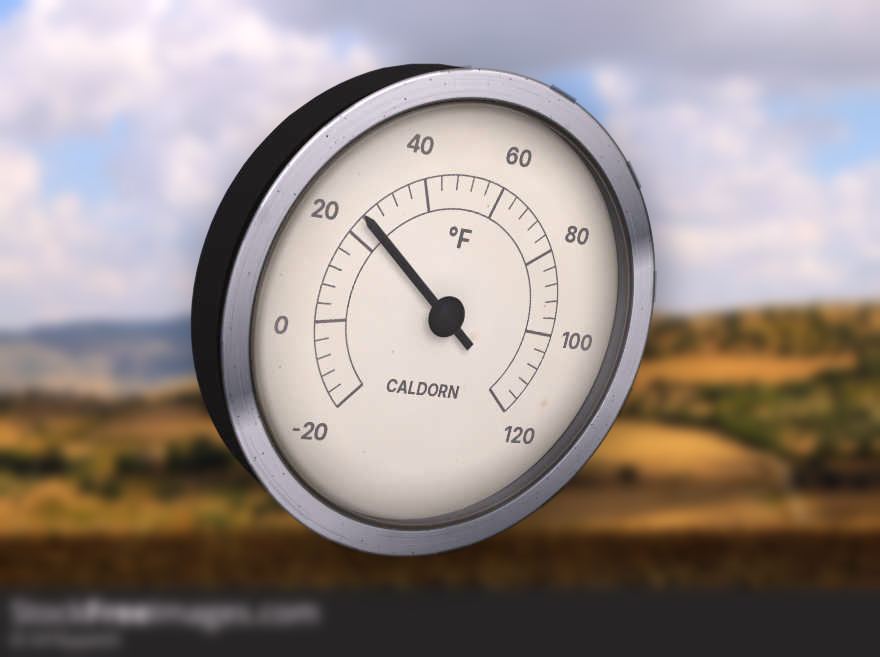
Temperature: {"value": 24, "unit": "°F"}
